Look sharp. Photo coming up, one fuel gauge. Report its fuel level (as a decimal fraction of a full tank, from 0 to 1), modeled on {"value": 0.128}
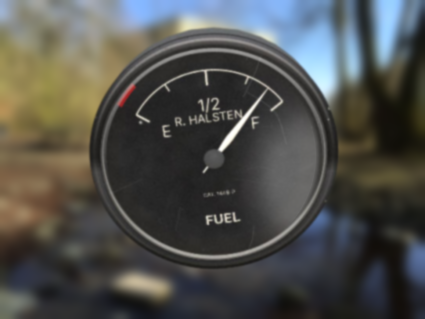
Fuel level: {"value": 0.875}
